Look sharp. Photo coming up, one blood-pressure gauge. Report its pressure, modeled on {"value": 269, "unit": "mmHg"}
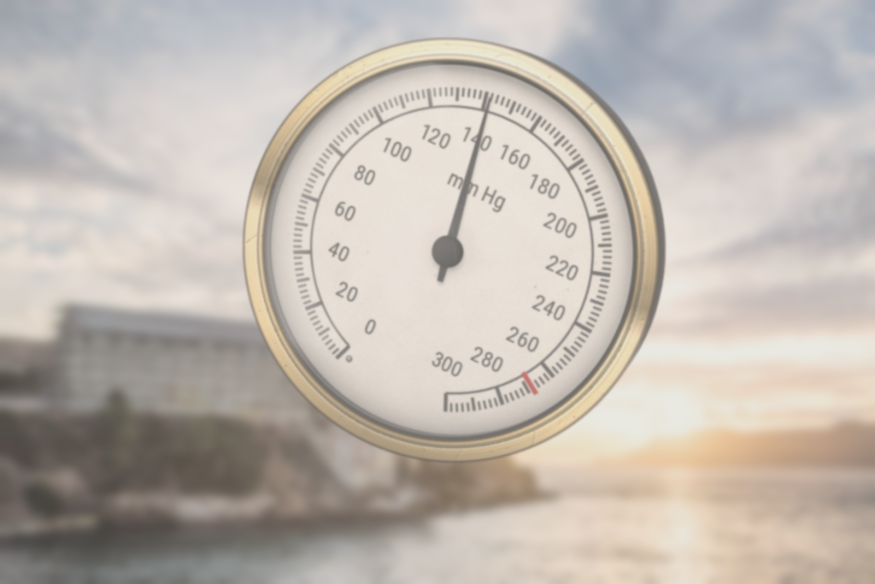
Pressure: {"value": 142, "unit": "mmHg"}
